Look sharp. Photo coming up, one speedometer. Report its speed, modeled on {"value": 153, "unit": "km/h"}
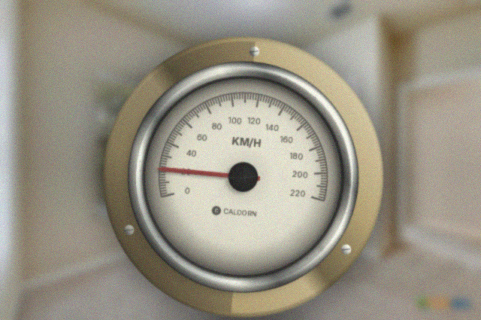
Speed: {"value": 20, "unit": "km/h"}
